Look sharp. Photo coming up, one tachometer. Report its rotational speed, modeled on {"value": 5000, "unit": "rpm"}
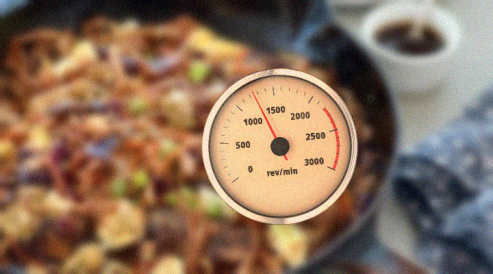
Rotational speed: {"value": 1250, "unit": "rpm"}
